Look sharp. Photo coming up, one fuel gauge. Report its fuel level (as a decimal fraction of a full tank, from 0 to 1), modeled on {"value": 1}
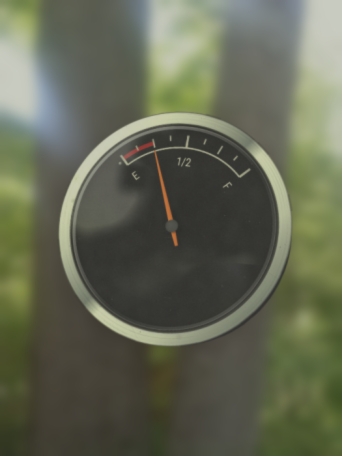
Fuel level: {"value": 0.25}
